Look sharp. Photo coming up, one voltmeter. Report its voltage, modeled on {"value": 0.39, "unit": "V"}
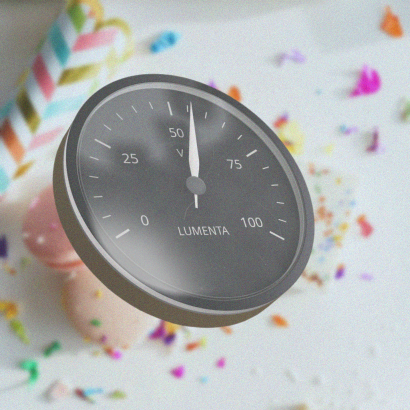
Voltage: {"value": 55, "unit": "V"}
